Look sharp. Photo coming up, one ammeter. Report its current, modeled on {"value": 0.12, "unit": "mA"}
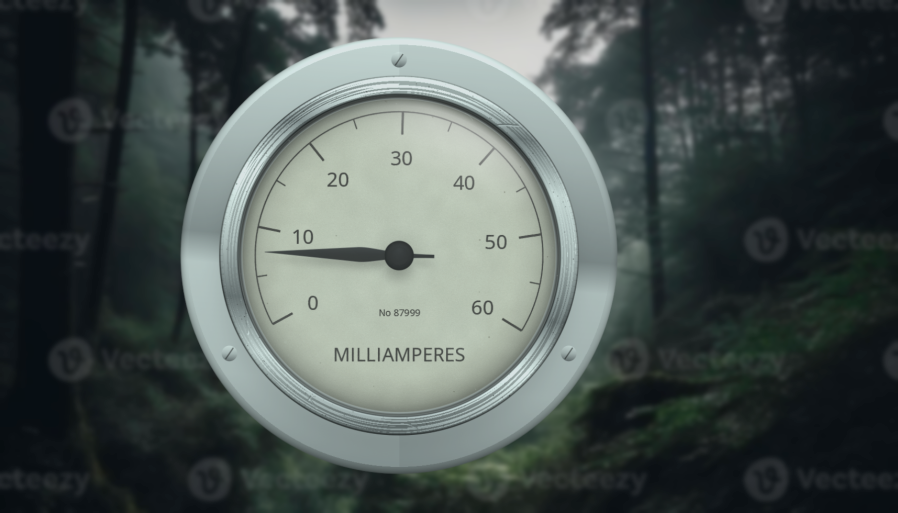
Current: {"value": 7.5, "unit": "mA"}
